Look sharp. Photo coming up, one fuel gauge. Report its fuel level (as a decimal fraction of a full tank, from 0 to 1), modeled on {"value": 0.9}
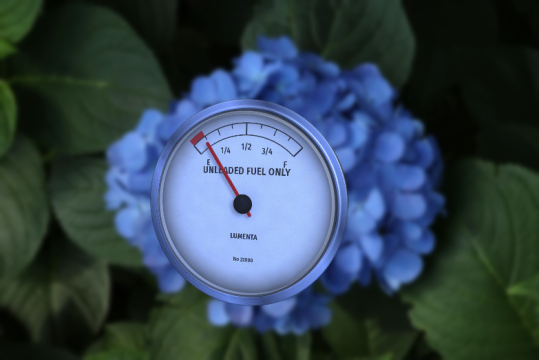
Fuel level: {"value": 0.125}
